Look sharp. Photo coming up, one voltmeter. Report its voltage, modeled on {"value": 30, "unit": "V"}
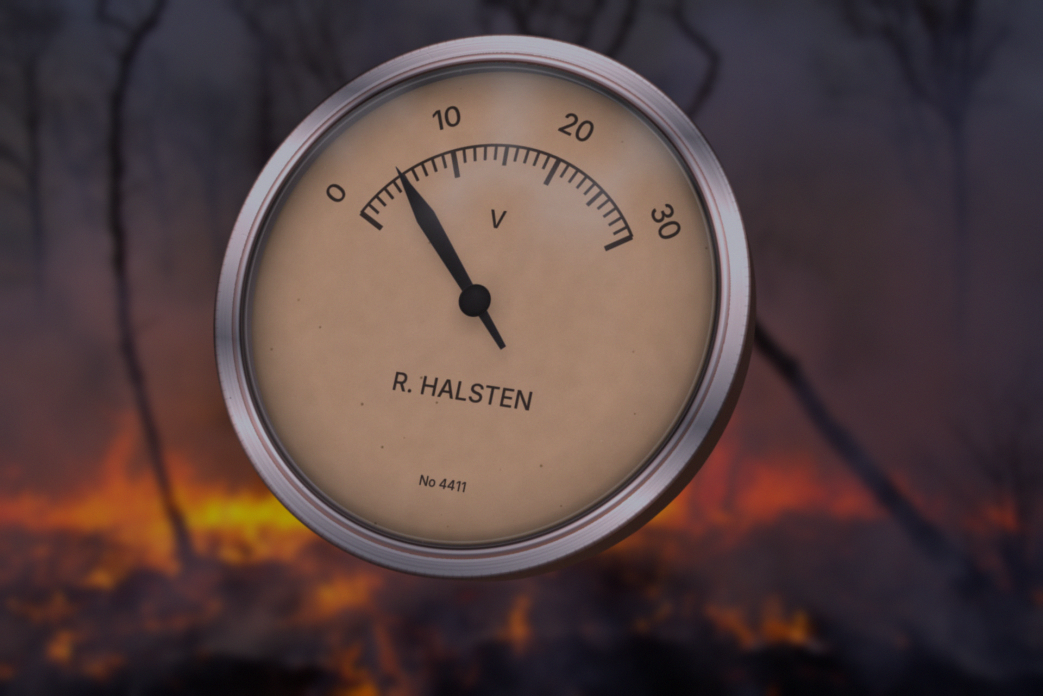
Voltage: {"value": 5, "unit": "V"}
